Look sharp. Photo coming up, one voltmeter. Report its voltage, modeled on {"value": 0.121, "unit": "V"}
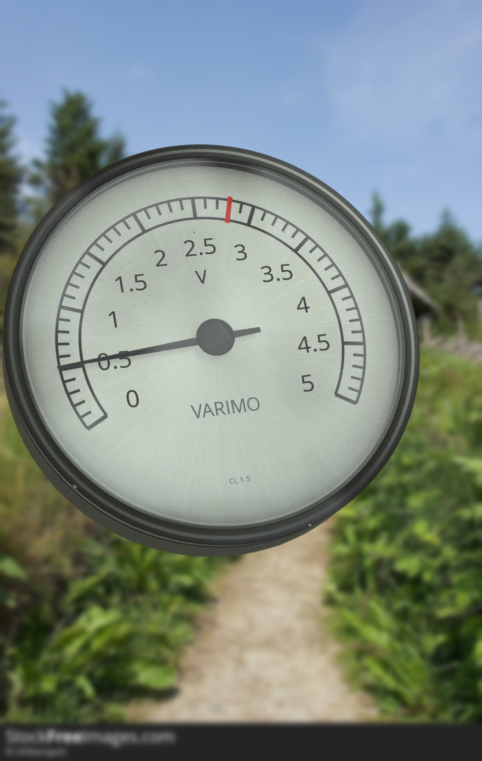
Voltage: {"value": 0.5, "unit": "V"}
